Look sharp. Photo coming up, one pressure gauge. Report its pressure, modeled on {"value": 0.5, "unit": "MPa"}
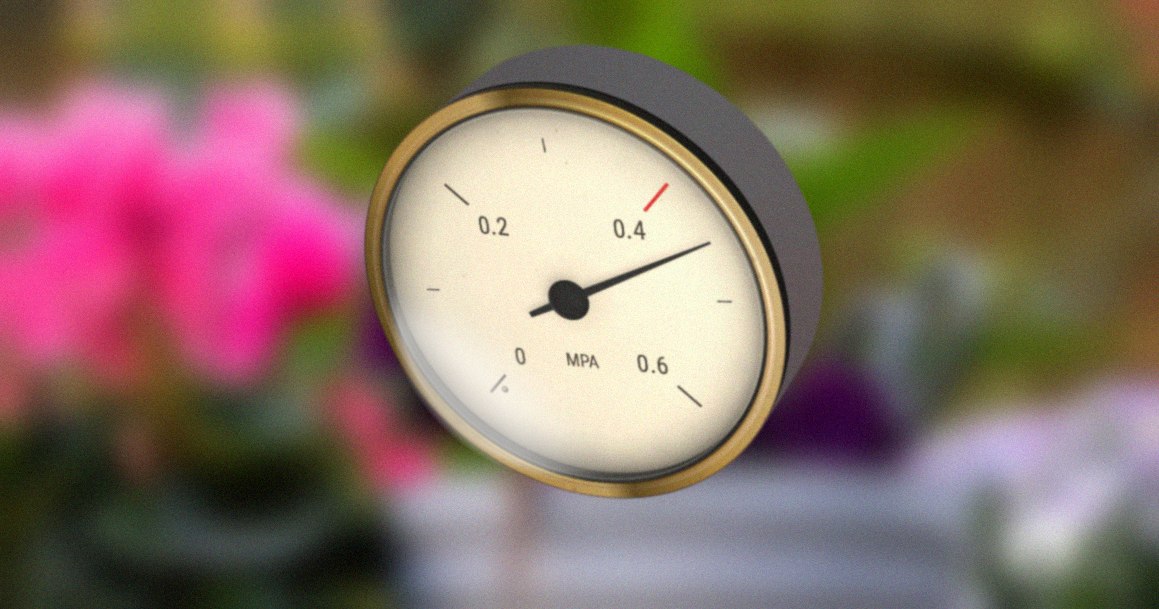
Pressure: {"value": 0.45, "unit": "MPa"}
